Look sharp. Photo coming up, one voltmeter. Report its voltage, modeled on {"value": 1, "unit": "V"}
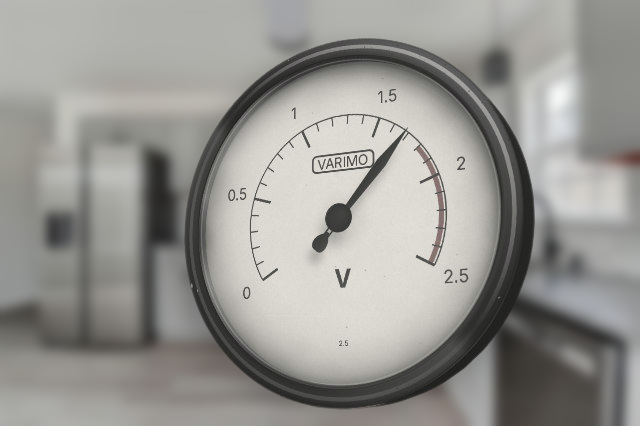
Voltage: {"value": 1.7, "unit": "V"}
